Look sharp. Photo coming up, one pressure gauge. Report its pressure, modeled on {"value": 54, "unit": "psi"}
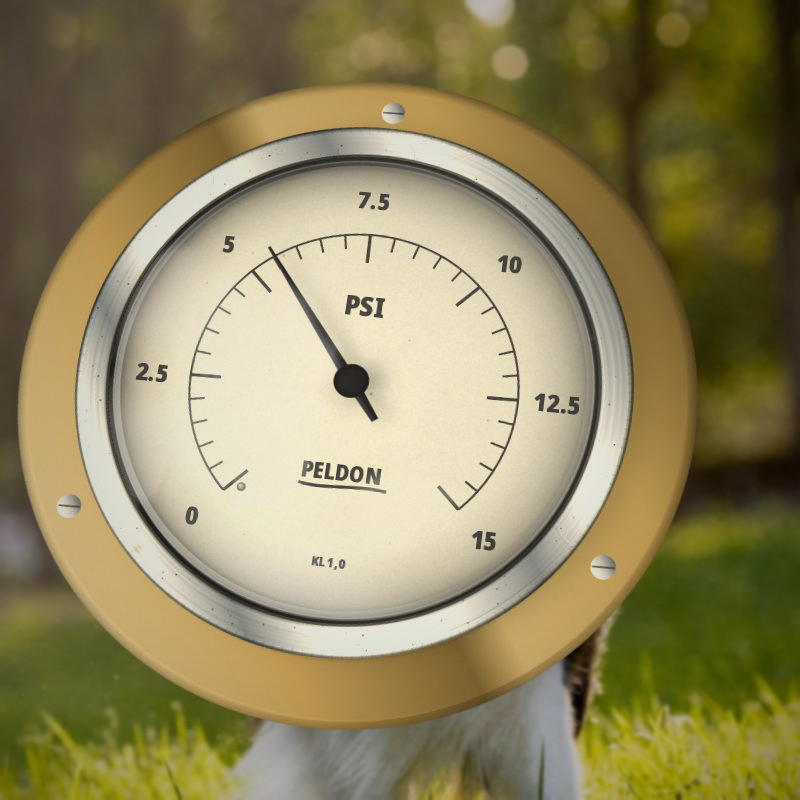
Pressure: {"value": 5.5, "unit": "psi"}
